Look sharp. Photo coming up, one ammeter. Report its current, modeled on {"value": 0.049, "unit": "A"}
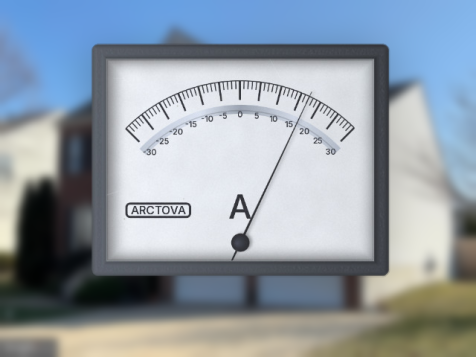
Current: {"value": 17, "unit": "A"}
